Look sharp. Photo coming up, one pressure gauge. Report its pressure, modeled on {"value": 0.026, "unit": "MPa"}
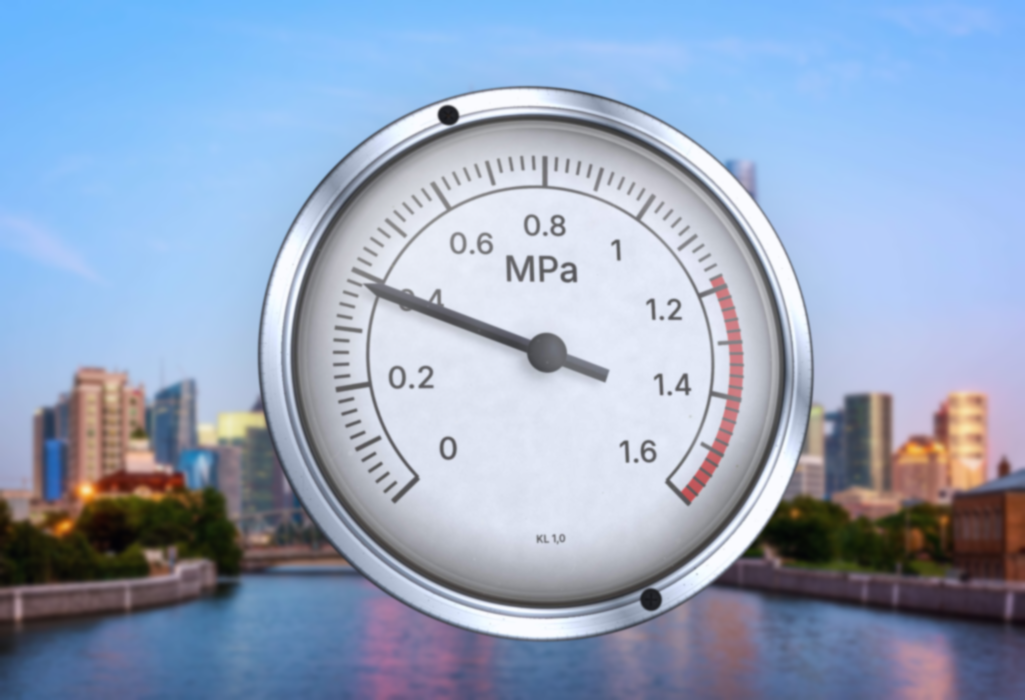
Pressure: {"value": 0.38, "unit": "MPa"}
